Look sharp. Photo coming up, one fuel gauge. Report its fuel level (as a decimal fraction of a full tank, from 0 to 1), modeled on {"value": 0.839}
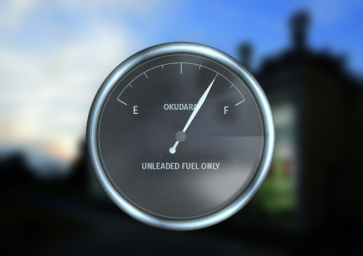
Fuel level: {"value": 0.75}
